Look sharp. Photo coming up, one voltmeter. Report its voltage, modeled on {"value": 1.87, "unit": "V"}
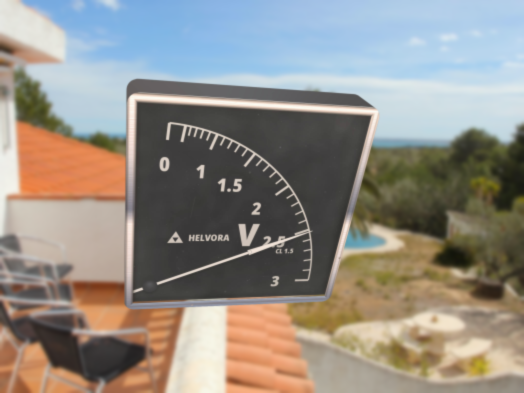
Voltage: {"value": 2.5, "unit": "V"}
